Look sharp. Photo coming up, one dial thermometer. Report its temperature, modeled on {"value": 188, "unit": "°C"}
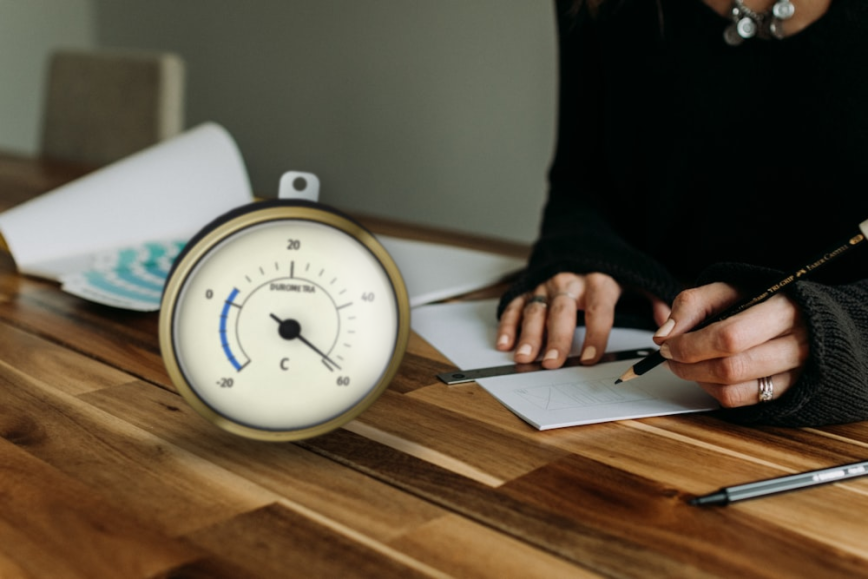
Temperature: {"value": 58, "unit": "°C"}
